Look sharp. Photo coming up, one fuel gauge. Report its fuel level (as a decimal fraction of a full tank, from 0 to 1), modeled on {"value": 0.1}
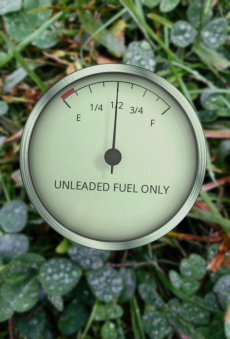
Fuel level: {"value": 0.5}
